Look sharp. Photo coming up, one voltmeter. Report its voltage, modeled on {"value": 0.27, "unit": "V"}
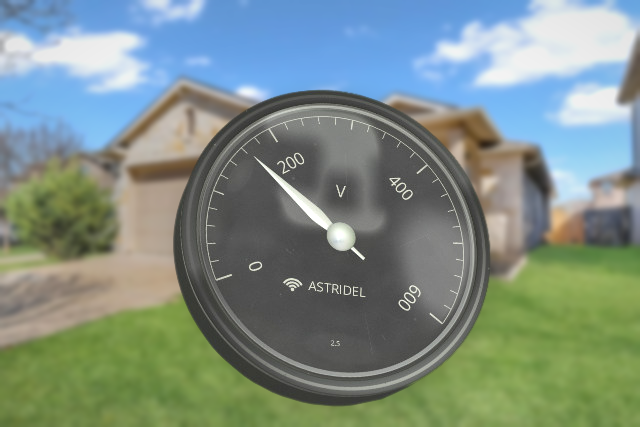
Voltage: {"value": 160, "unit": "V"}
